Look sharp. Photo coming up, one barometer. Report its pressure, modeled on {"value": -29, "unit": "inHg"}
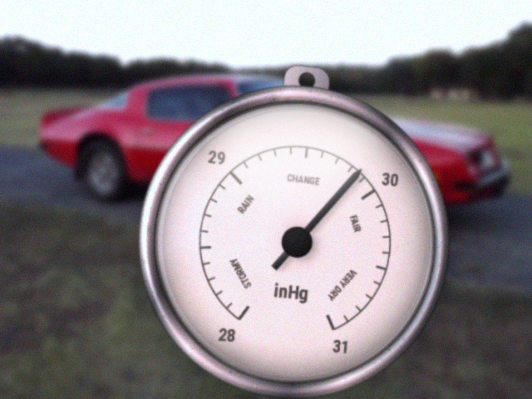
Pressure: {"value": 29.85, "unit": "inHg"}
